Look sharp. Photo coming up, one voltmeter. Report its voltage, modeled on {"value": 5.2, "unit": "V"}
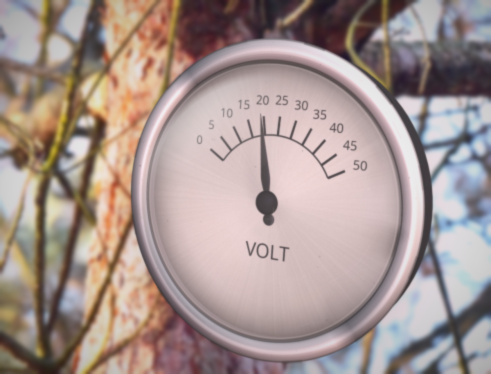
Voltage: {"value": 20, "unit": "V"}
